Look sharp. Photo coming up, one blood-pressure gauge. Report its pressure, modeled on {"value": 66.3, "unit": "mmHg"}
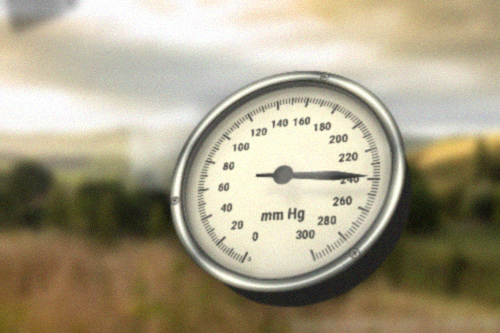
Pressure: {"value": 240, "unit": "mmHg"}
